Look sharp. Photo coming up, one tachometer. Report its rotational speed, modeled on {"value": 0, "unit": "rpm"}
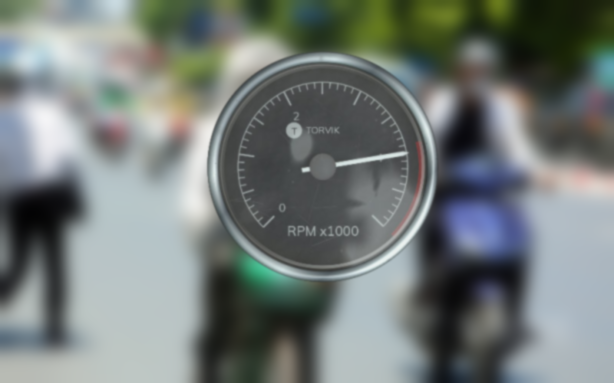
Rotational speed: {"value": 4000, "unit": "rpm"}
